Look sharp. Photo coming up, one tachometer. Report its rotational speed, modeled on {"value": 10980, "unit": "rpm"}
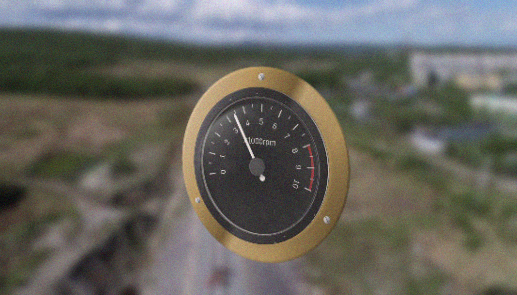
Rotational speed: {"value": 3500, "unit": "rpm"}
